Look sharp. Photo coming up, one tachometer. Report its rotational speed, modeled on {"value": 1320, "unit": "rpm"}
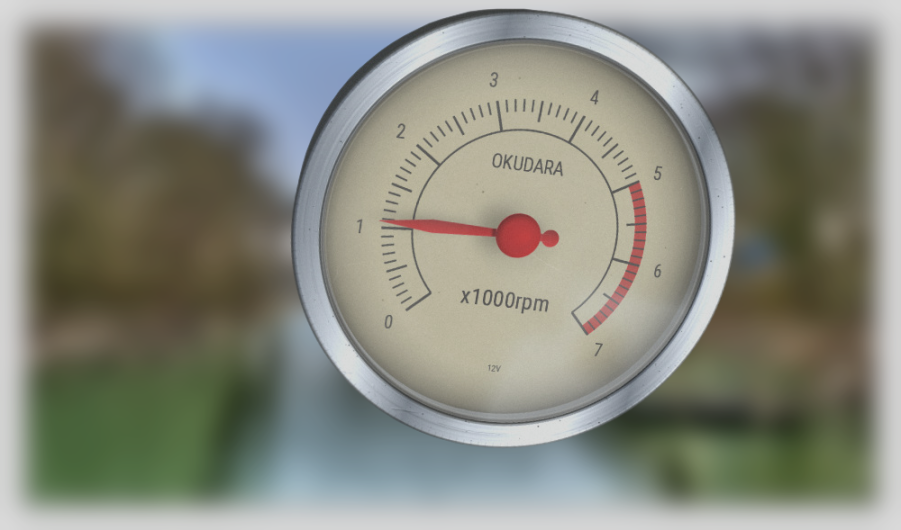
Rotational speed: {"value": 1100, "unit": "rpm"}
